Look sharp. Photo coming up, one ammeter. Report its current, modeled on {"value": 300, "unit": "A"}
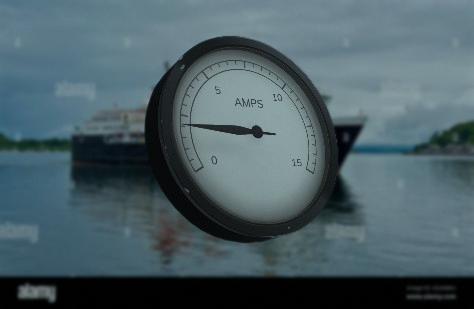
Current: {"value": 2, "unit": "A"}
